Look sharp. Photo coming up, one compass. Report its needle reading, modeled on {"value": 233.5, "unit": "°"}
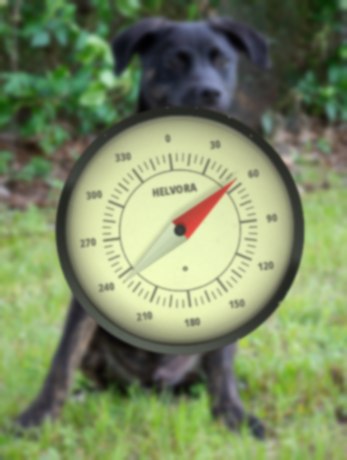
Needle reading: {"value": 55, "unit": "°"}
